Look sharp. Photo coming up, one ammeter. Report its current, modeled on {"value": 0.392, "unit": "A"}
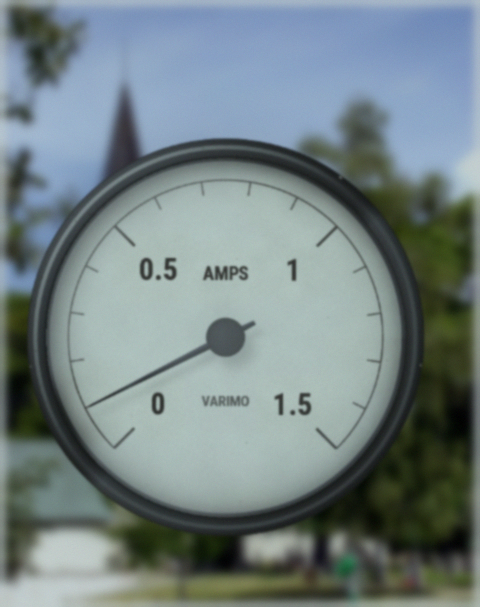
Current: {"value": 0.1, "unit": "A"}
